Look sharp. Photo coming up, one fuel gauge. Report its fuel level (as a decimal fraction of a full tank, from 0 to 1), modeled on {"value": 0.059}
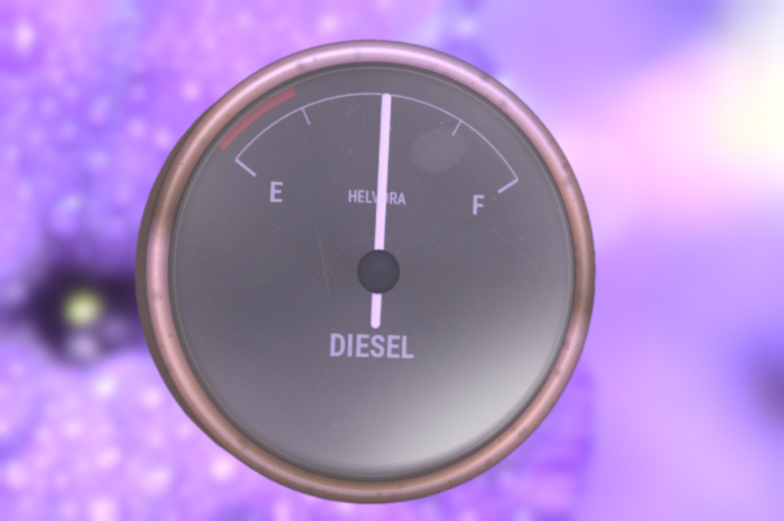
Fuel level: {"value": 0.5}
